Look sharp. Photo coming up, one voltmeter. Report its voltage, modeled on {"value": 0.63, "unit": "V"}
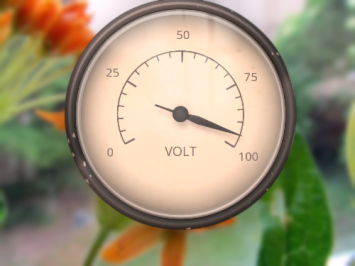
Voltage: {"value": 95, "unit": "V"}
